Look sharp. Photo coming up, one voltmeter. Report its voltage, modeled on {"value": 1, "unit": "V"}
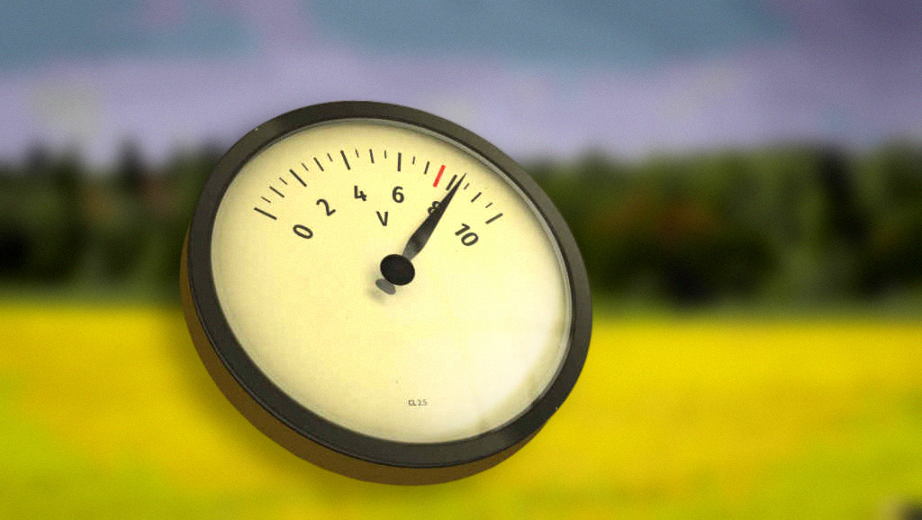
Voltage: {"value": 8.25, "unit": "V"}
